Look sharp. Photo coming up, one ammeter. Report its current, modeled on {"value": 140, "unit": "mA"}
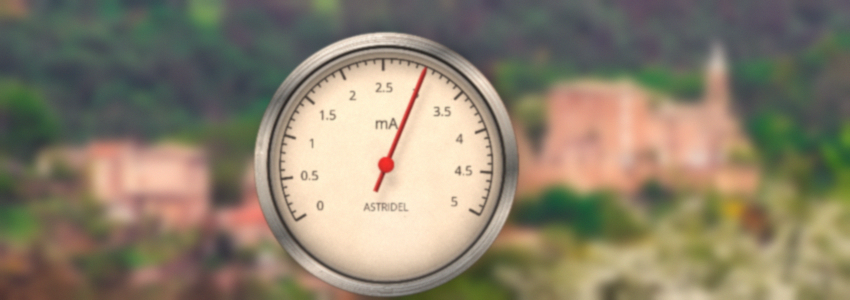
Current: {"value": 3, "unit": "mA"}
